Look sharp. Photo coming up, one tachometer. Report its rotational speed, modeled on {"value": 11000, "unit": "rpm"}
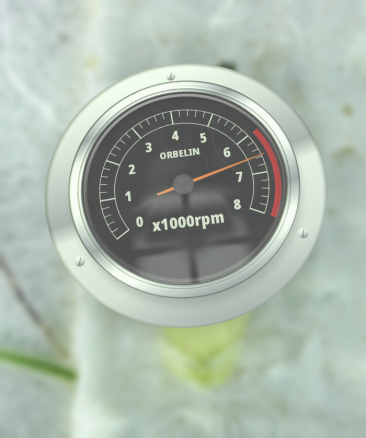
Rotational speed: {"value": 6600, "unit": "rpm"}
